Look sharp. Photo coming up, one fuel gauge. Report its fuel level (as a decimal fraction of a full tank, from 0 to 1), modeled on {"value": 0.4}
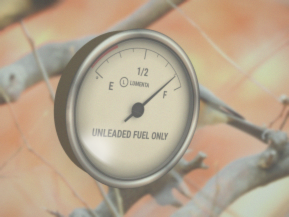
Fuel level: {"value": 0.875}
